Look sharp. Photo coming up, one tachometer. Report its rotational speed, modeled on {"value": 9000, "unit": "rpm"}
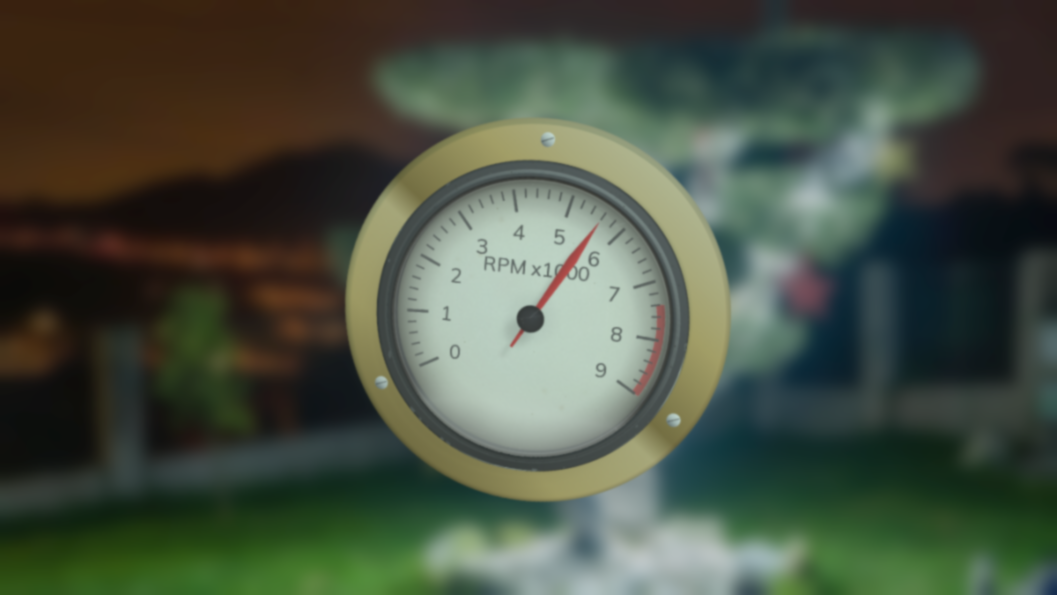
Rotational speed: {"value": 5600, "unit": "rpm"}
